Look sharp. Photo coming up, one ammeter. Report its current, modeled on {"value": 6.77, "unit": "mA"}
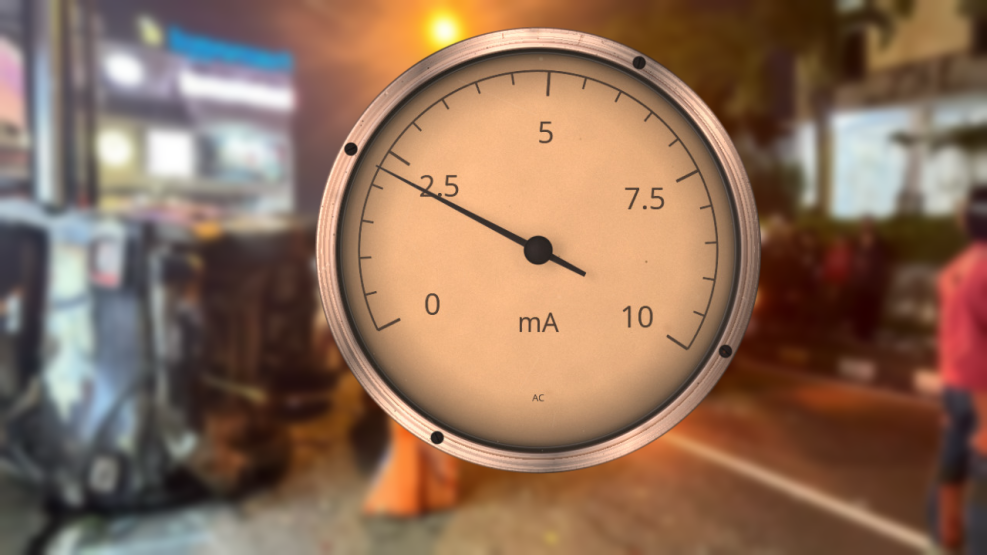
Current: {"value": 2.25, "unit": "mA"}
